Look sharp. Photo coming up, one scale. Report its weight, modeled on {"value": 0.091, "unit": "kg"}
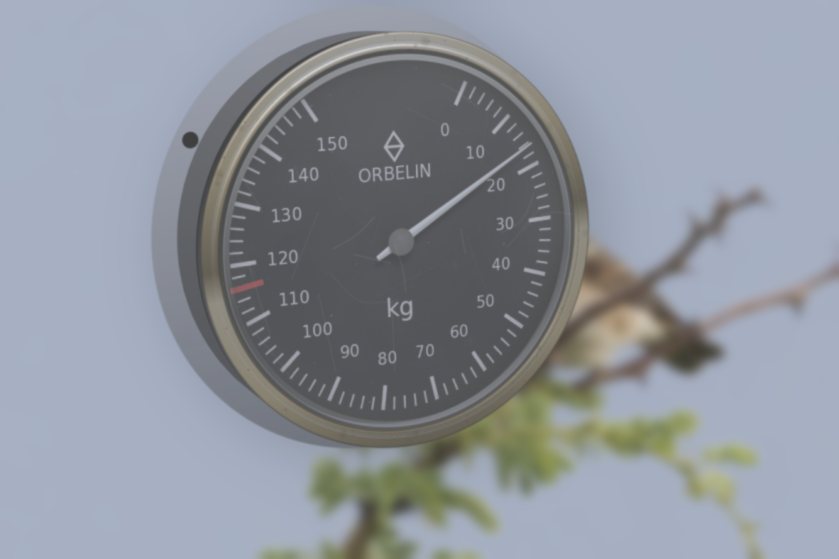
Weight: {"value": 16, "unit": "kg"}
